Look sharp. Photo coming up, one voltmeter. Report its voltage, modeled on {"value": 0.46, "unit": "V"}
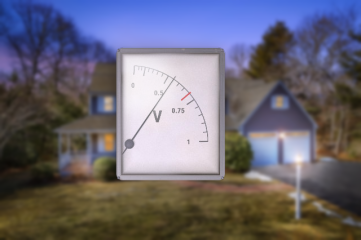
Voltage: {"value": 0.55, "unit": "V"}
